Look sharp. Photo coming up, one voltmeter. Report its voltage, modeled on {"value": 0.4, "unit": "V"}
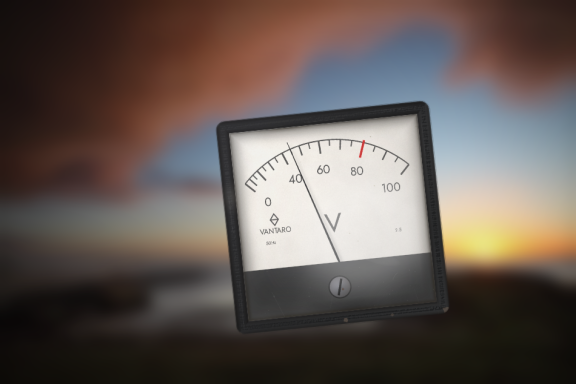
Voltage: {"value": 45, "unit": "V"}
